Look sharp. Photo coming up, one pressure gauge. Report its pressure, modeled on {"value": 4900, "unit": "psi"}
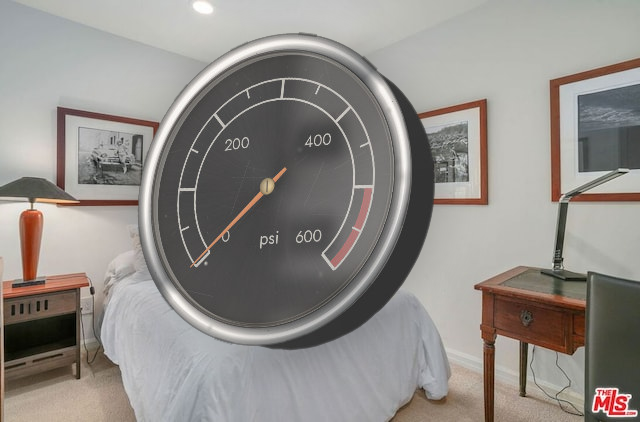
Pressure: {"value": 0, "unit": "psi"}
